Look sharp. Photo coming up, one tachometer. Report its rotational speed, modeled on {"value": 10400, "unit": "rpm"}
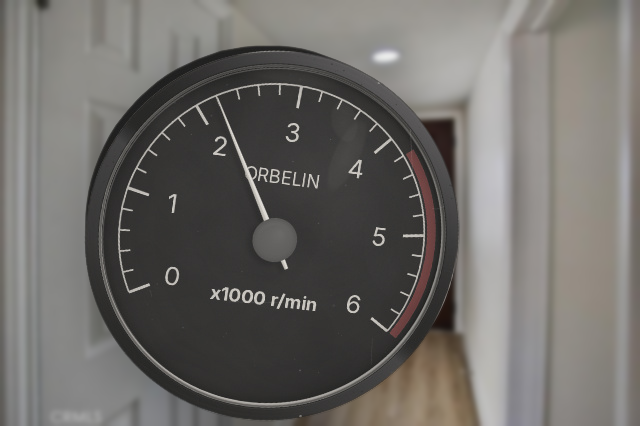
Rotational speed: {"value": 2200, "unit": "rpm"}
